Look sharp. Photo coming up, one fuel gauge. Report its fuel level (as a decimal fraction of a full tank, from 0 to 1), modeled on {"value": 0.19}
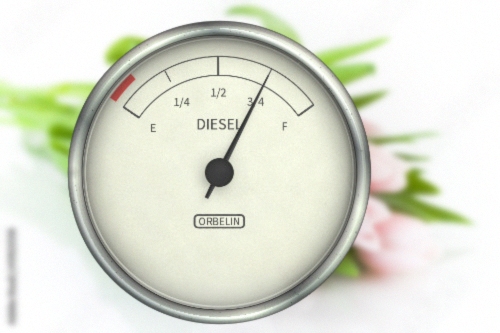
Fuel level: {"value": 0.75}
